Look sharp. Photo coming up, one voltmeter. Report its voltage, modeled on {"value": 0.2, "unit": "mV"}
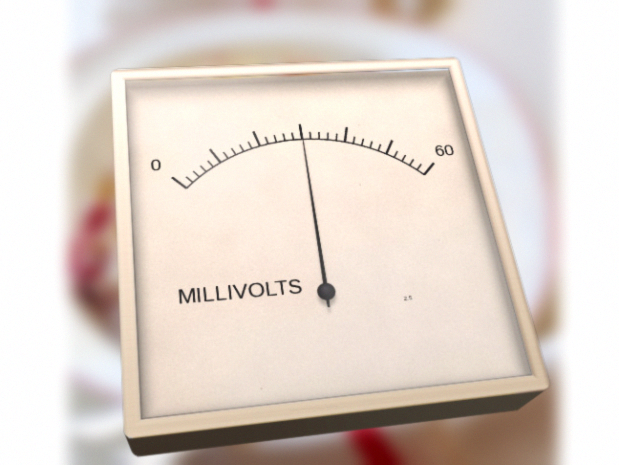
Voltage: {"value": 30, "unit": "mV"}
